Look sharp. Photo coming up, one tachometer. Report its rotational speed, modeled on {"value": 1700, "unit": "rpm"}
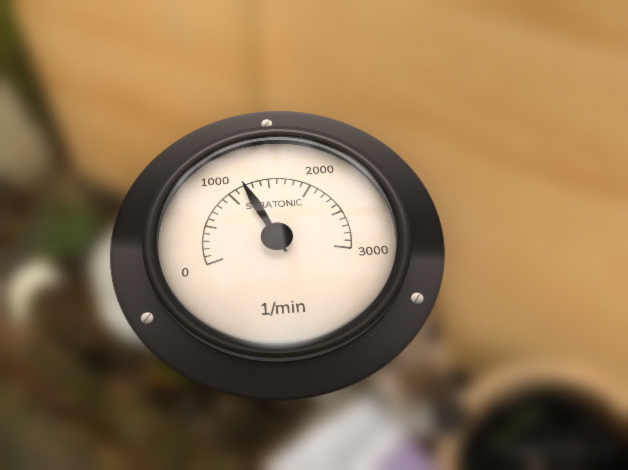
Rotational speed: {"value": 1200, "unit": "rpm"}
